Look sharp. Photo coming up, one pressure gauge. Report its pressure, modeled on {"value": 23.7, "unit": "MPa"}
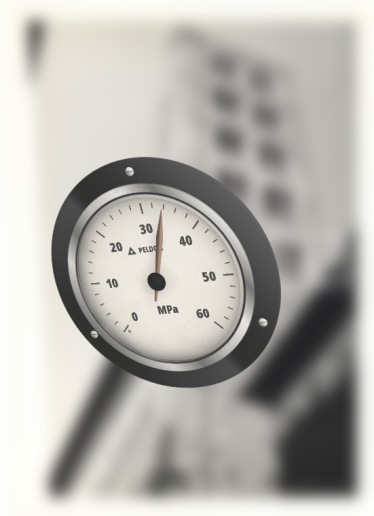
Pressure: {"value": 34, "unit": "MPa"}
